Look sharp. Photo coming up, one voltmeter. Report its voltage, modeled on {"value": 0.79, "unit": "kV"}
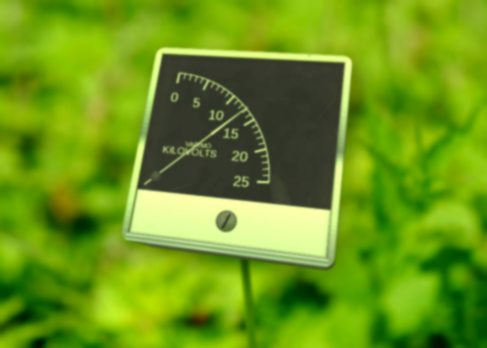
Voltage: {"value": 13, "unit": "kV"}
